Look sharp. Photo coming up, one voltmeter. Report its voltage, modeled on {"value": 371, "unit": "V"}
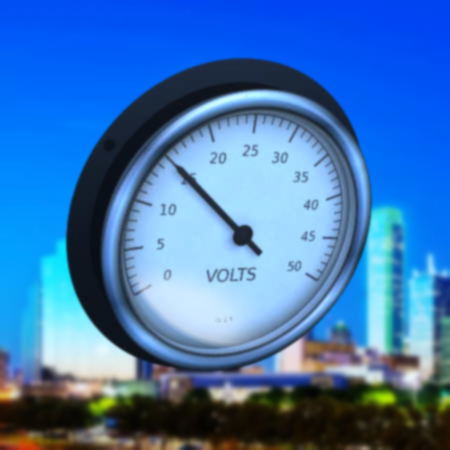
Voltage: {"value": 15, "unit": "V"}
